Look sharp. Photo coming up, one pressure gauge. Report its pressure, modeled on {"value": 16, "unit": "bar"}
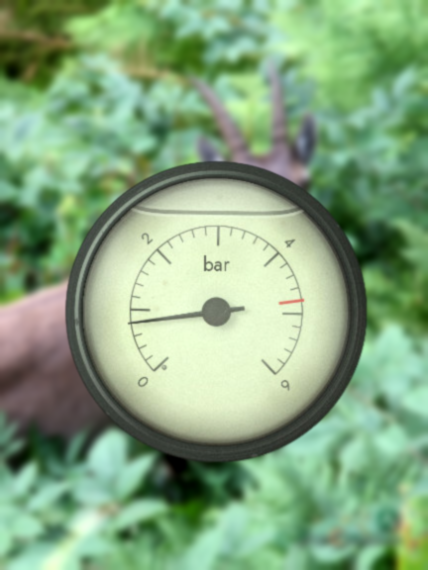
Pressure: {"value": 0.8, "unit": "bar"}
